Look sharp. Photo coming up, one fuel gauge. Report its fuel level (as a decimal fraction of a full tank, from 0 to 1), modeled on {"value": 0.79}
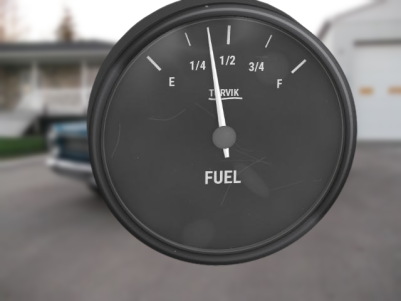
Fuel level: {"value": 0.375}
